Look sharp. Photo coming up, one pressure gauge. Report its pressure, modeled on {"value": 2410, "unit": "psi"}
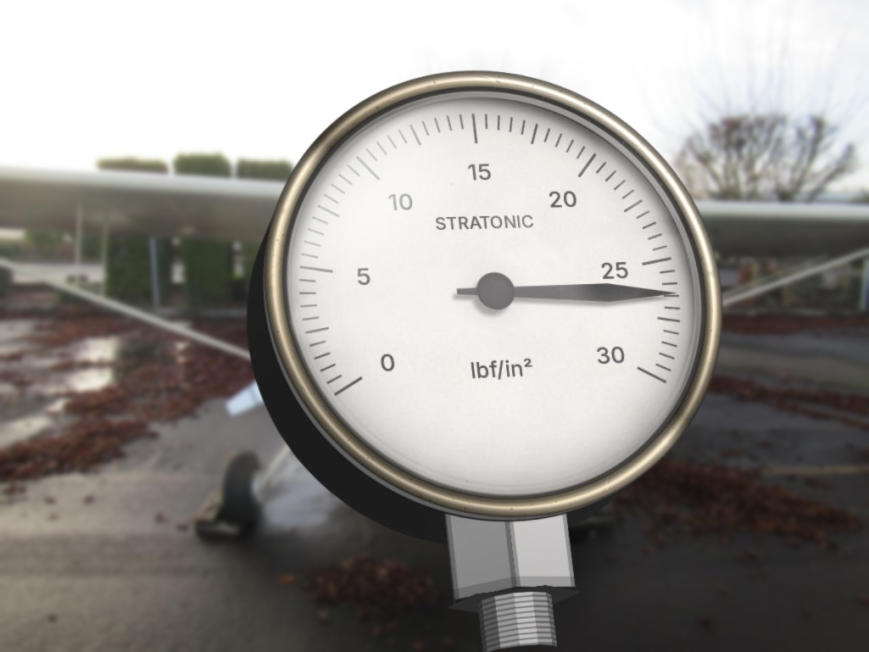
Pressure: {"value": 26.5, "unit": "psi"}
